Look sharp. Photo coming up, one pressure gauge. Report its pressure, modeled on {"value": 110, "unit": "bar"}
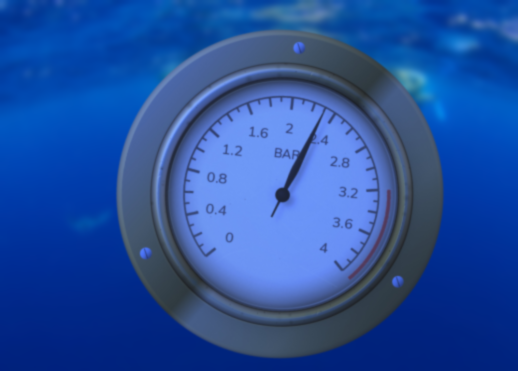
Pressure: {"value": 2.3, "unit": "bar"}
